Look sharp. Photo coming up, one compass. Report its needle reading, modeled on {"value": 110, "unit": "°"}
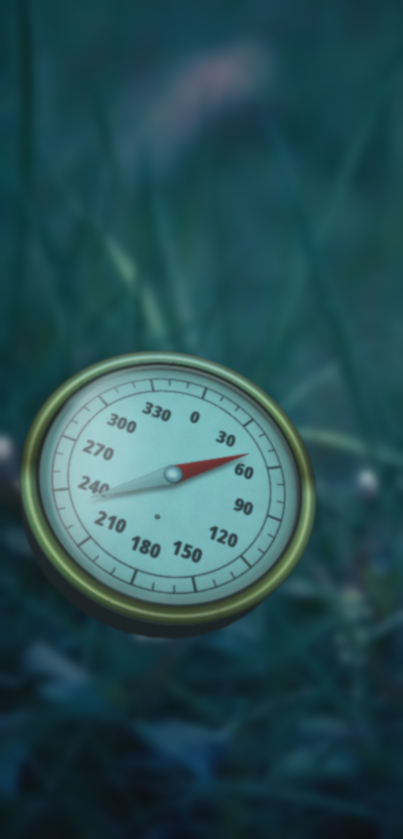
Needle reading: {"value": 50, "unit": "°"}
